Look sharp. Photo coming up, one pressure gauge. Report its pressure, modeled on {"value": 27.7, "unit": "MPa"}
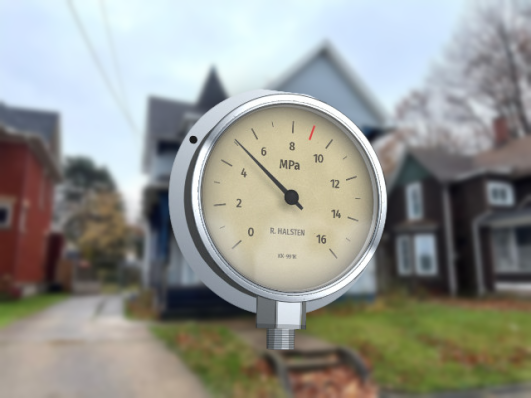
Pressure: {"value": 5, "unit": "MPa"}
